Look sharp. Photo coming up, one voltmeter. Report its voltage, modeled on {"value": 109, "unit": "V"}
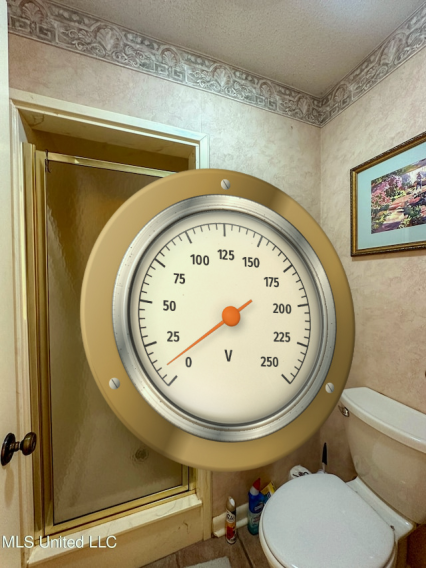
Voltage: {"value": 10, "unit": "V"}
